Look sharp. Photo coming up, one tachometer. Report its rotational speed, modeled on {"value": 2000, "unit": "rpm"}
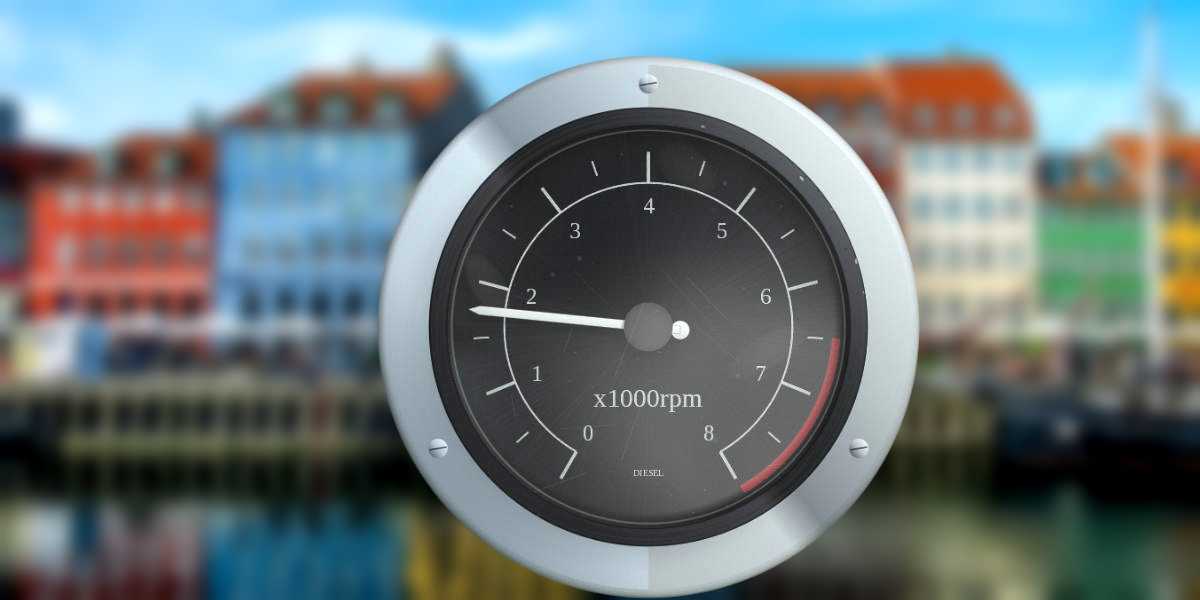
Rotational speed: {"value": 1750, "unit": "rpm"}
